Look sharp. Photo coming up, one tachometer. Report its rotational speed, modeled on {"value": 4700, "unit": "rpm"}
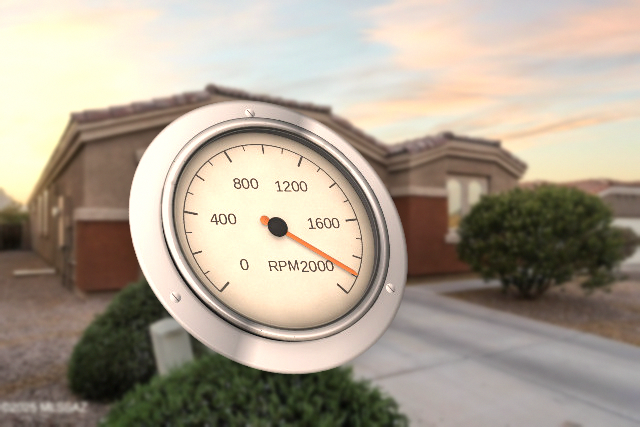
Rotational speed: {"value": 1900, "unit": "rpm"}
